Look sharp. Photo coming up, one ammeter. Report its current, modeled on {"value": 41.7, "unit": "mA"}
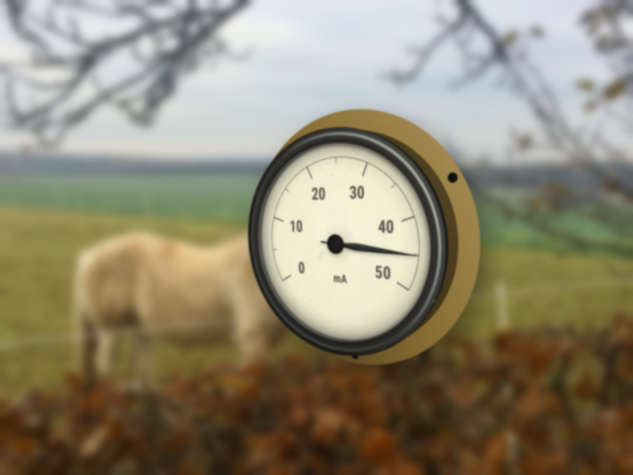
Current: {"value": 45, "unit": "mA"}
